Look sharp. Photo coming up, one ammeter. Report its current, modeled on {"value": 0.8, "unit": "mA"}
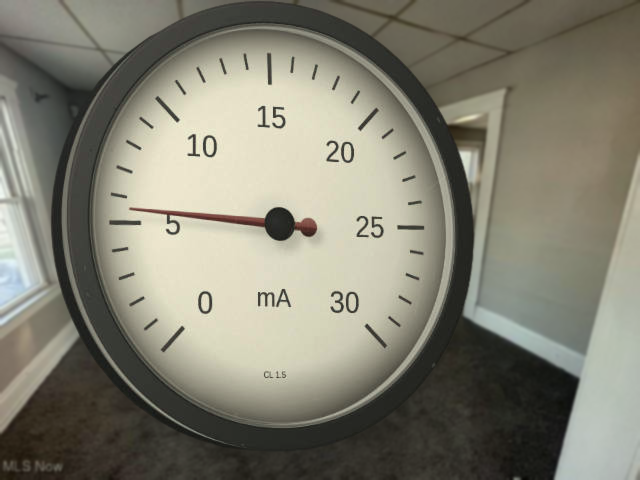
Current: {"value": 5.5, "unit": "mA"}
